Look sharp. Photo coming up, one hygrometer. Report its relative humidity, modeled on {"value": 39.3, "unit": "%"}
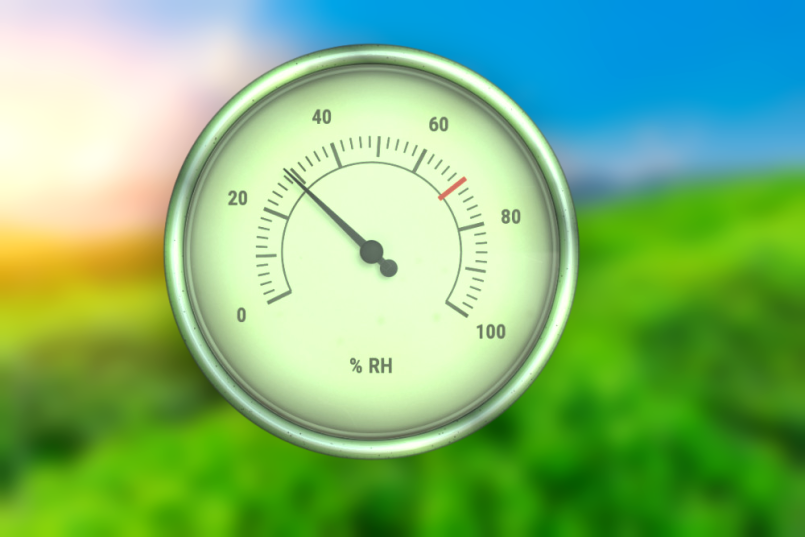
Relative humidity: {"value": 29, "unit": "%"}
